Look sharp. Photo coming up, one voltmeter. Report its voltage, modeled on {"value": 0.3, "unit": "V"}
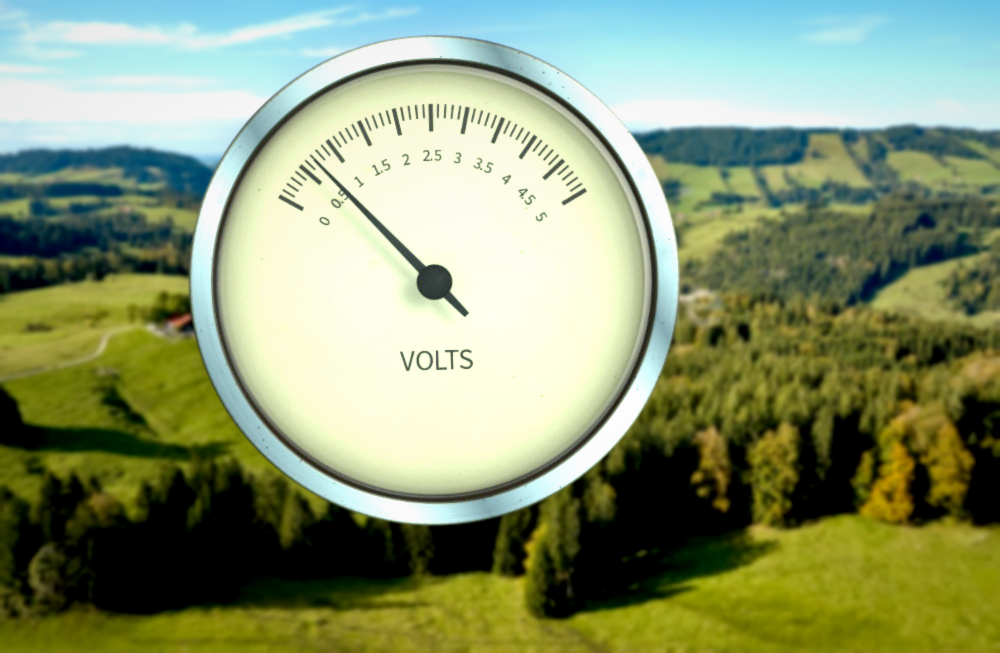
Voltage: {"value": 0.7, "unit": "V"}
